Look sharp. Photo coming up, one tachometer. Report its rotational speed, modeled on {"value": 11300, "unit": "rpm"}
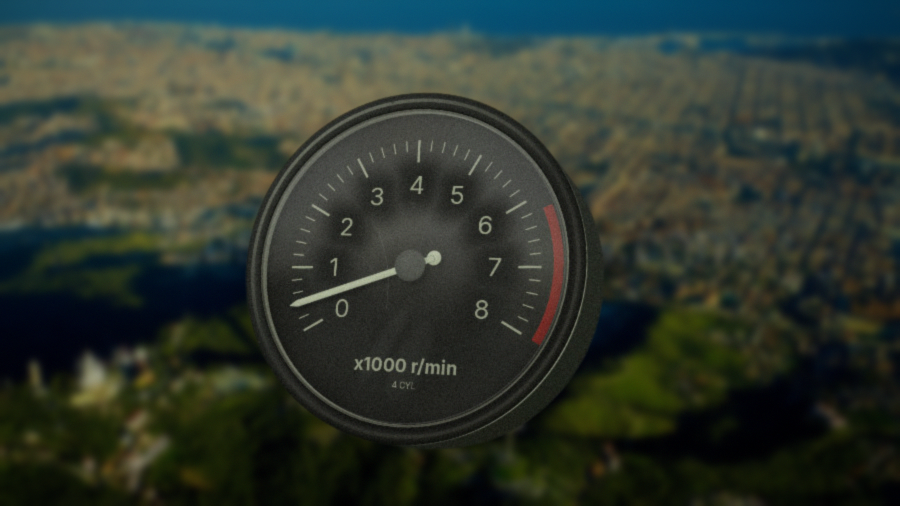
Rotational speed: {"value": 400, "unit": "rpm"}
